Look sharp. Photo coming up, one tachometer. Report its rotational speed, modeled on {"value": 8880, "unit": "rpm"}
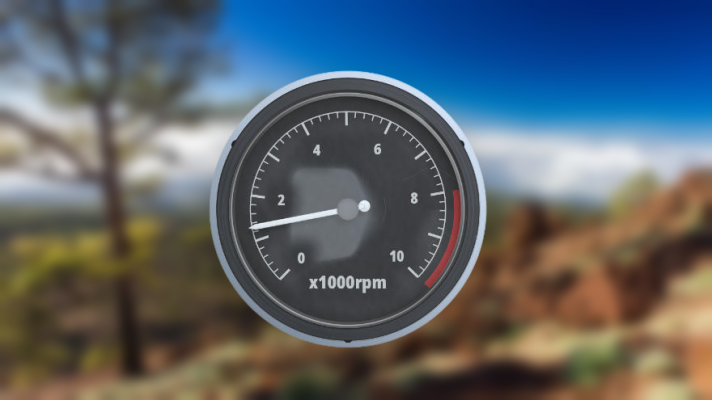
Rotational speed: {"value": 1300, "unit": "rpm"}
